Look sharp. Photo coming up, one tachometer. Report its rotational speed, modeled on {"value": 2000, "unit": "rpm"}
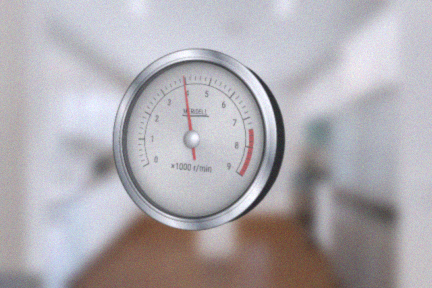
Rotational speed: {"value": 4000, "unit": "rpm"}
